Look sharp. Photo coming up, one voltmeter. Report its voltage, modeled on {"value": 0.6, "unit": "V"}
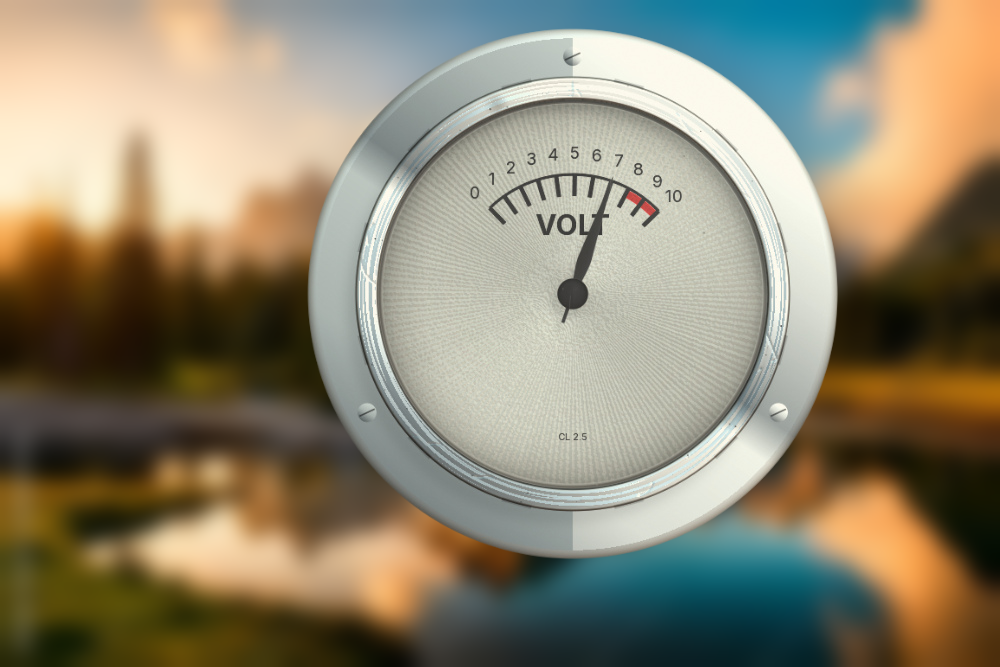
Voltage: {"value": 7, "unit": "V"}
